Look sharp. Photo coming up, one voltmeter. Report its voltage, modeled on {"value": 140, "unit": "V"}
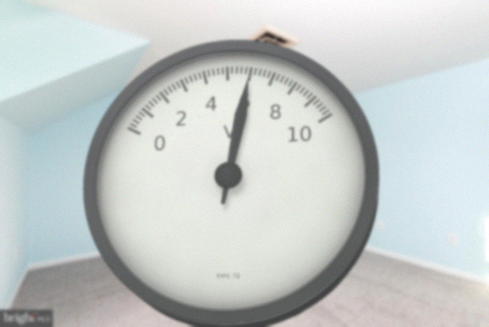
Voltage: {"value": 6, "unit": "V"}
